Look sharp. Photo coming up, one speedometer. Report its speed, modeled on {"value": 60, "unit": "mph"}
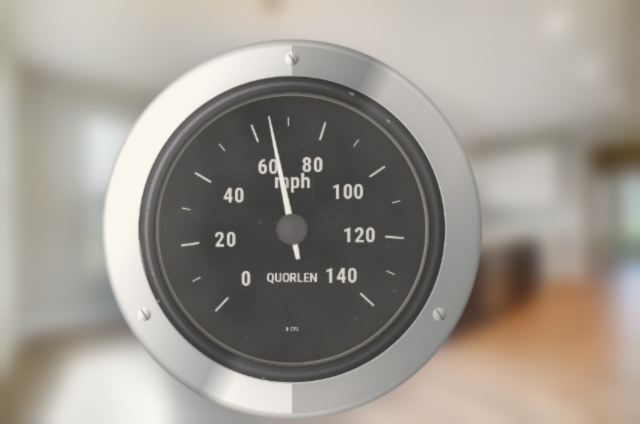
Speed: {"value": 65, "unit": "mph"}
